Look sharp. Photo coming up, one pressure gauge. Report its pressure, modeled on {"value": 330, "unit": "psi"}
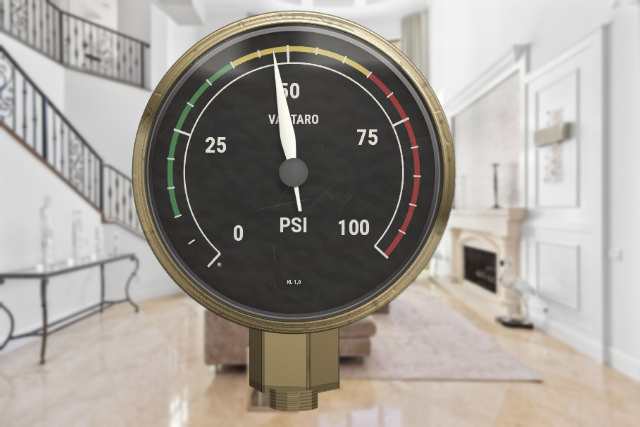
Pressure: {"value": 47.5, "unit": "psi"}
